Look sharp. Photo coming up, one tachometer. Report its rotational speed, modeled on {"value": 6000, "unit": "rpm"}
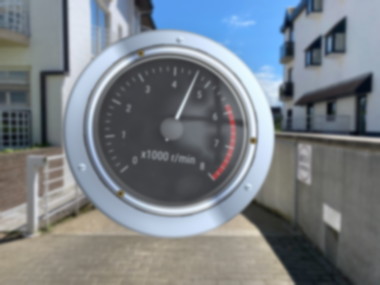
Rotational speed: {"value": 4600, "unit": "rpm"}
